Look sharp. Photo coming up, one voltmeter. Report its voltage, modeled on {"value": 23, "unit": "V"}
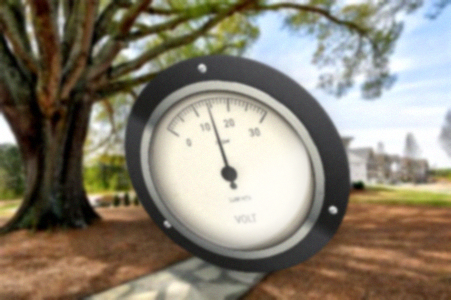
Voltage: {"value": 15, "unit": "V"}
